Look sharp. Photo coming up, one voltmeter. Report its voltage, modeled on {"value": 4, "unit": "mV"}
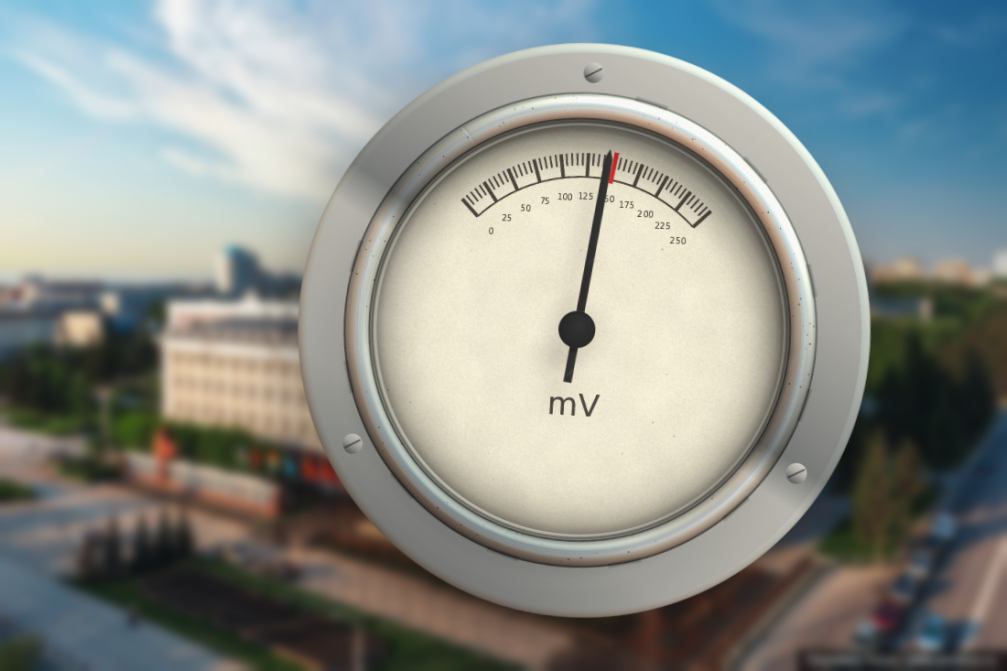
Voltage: {"value": 145, "unit": "mV"}
